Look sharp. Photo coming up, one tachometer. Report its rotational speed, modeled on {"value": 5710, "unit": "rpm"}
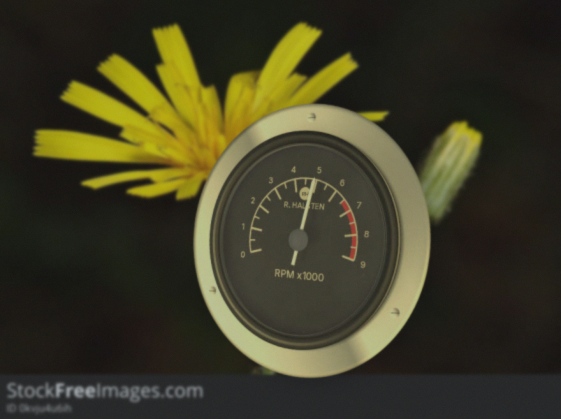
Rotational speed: {"value": 5000, "unit": "rpm"}
